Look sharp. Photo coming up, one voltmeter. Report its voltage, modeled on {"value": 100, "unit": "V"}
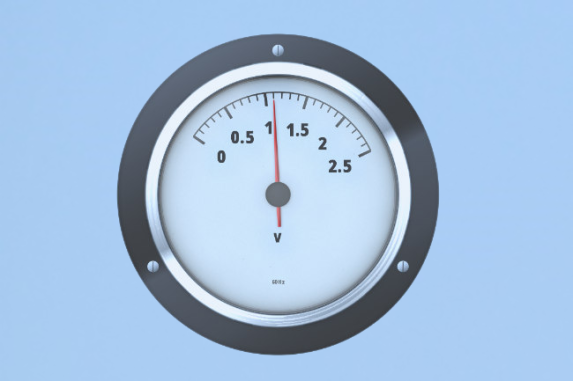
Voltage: {"value": 1.1, "unit": "V"}
